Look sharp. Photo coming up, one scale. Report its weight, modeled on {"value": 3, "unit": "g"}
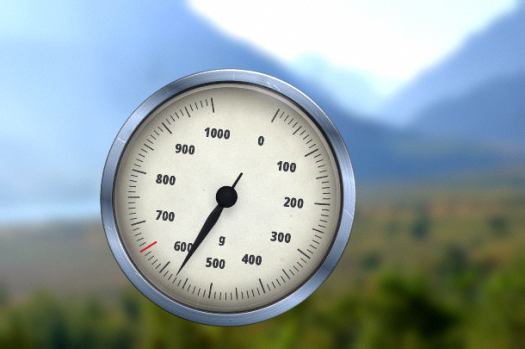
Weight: {"value": 570, "unit": "g"}
